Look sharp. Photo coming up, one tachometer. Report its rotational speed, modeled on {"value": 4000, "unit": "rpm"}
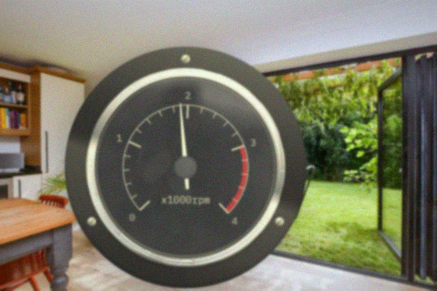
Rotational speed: {"value": 1900, "unit": "rpm"}
